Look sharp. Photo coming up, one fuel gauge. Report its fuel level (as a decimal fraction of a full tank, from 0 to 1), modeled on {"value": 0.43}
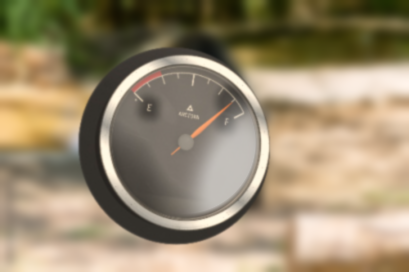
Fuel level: {"value": 0.875}
